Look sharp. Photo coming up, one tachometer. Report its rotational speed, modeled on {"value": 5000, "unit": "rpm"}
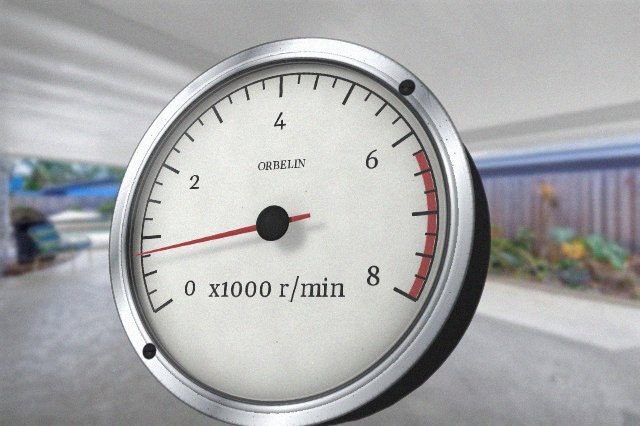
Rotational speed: {"value": 750, "unit": "rpm"}
